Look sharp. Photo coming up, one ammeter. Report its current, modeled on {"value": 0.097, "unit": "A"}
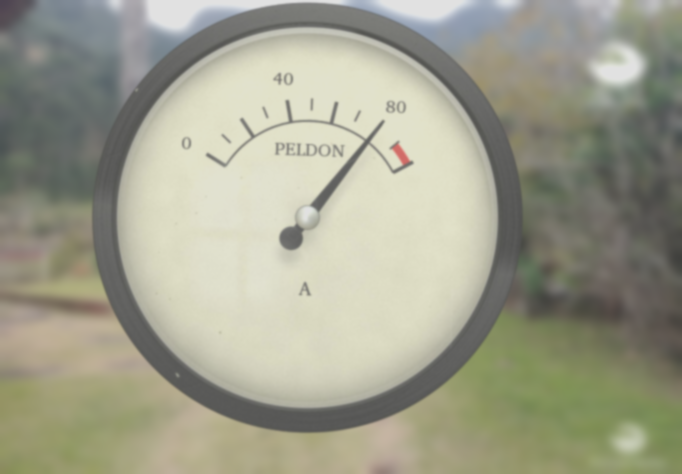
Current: {"value": 80, "unit": "A"}
